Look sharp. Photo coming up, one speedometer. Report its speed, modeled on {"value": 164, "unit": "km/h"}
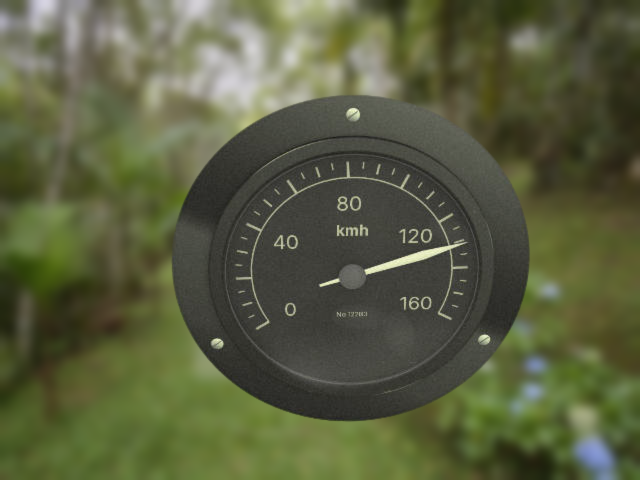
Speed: {"value": 130, "unit": "km/h"}
